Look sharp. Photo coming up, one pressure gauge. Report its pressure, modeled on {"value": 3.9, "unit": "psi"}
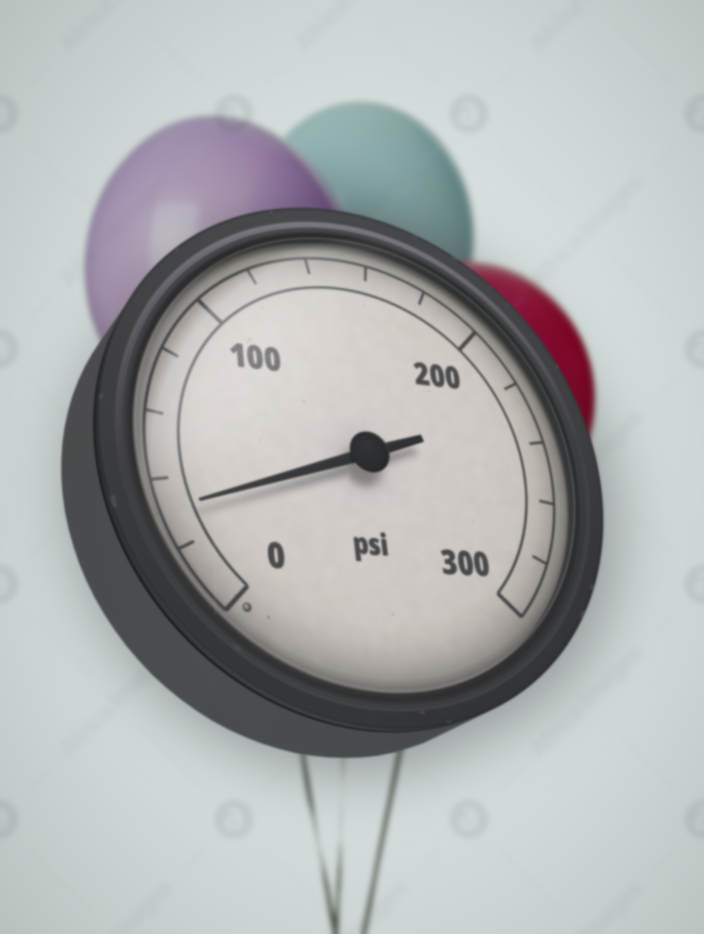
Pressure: {"value": 30, "unit": "psi"}
